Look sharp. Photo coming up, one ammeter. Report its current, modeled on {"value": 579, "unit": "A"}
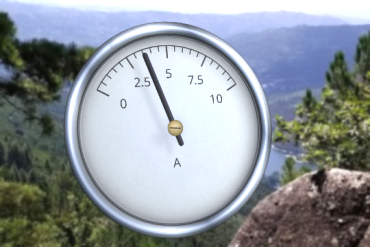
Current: {"value": 3.5, "unit": "A"}
